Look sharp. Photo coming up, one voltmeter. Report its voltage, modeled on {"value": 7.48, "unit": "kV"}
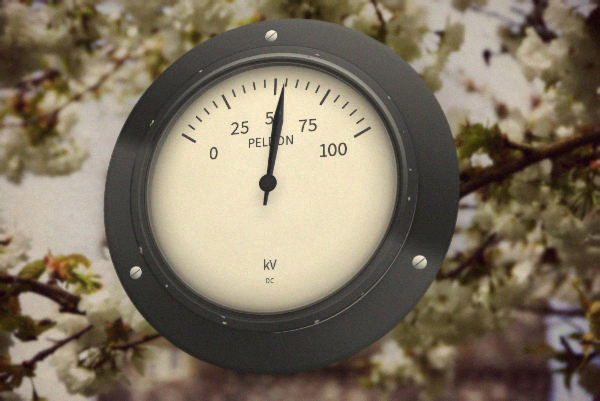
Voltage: {"value": 55, "unit": "kV"}
